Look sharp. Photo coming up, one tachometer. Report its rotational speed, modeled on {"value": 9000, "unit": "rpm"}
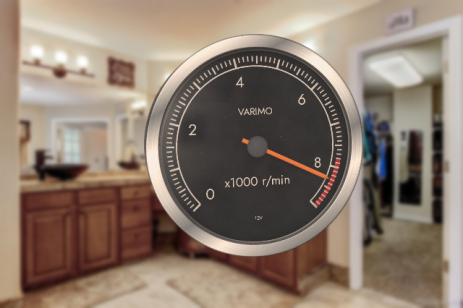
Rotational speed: {"value": 8300, "unit": "rpm"}
